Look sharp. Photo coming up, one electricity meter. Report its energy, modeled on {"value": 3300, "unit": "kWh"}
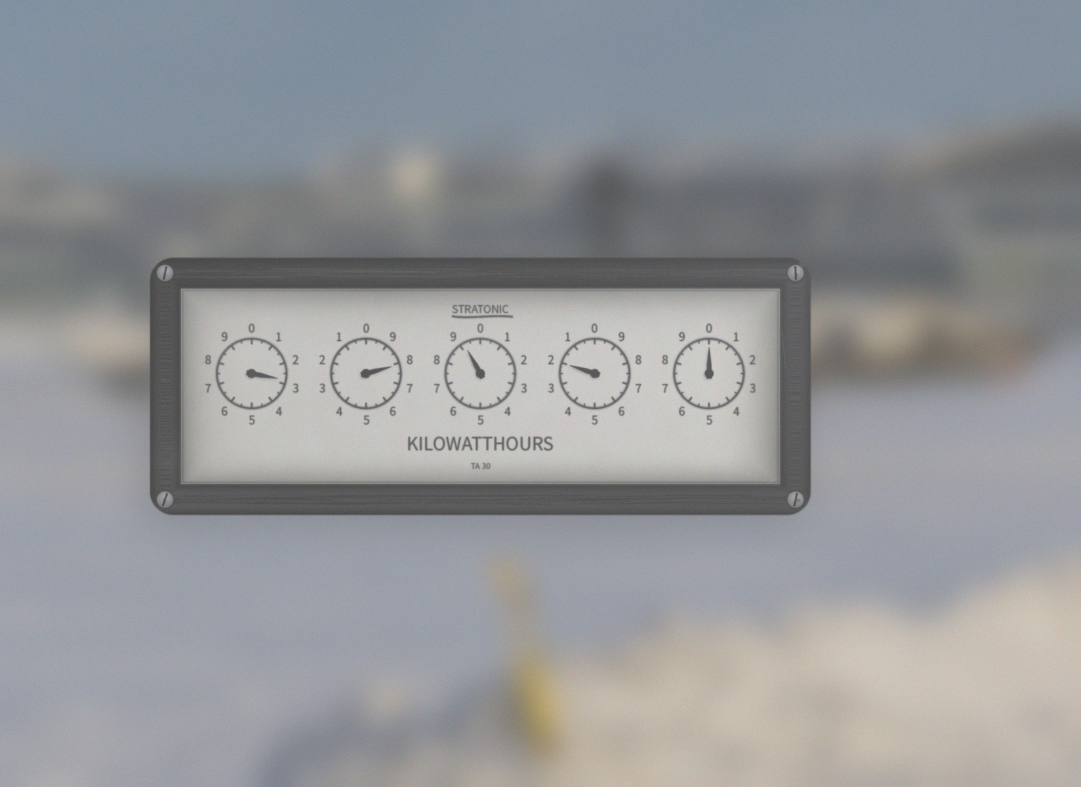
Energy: {"value": 27920, "unit": "kWh"}
